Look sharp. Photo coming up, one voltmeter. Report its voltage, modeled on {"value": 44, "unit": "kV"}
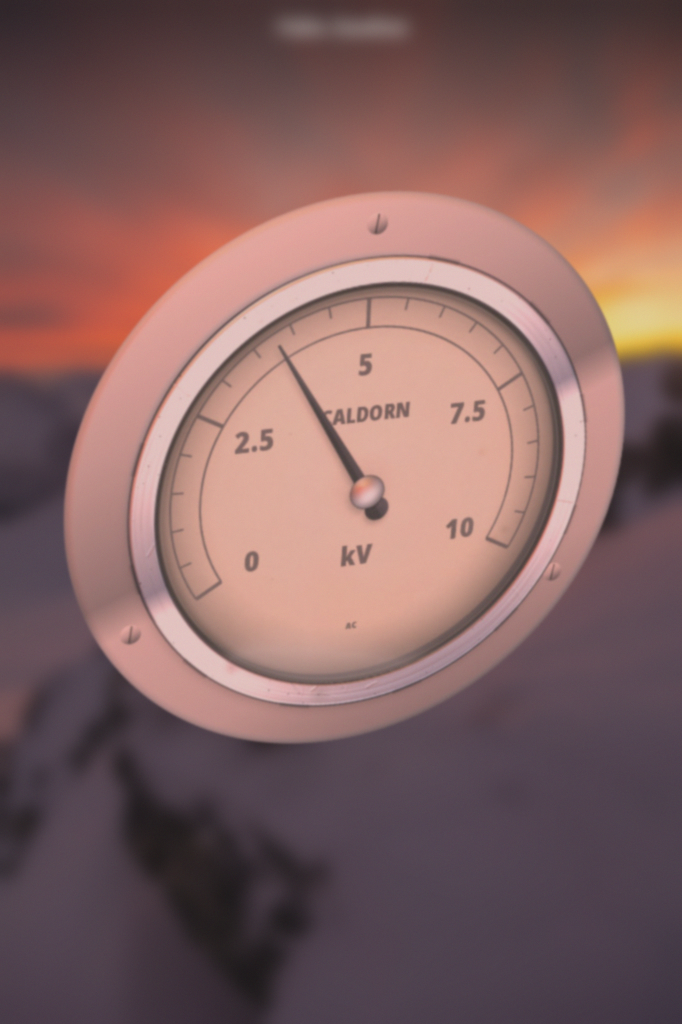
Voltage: {"value": 3.75, "unit": "kV"}
